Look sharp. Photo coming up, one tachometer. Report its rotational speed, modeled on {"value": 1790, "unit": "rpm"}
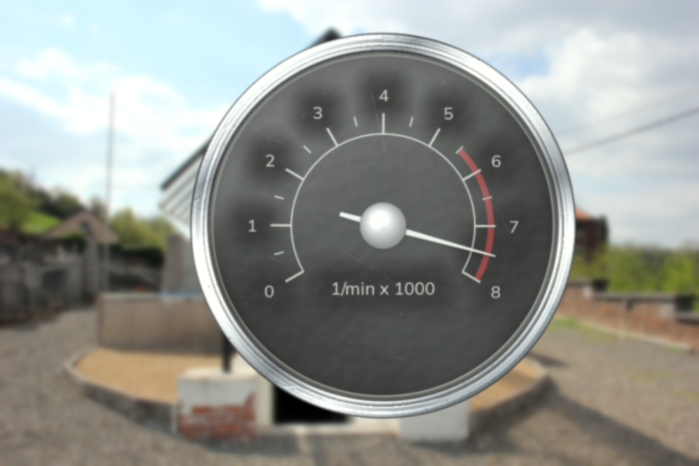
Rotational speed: {"value": 7500, "unit": "rpm"}
